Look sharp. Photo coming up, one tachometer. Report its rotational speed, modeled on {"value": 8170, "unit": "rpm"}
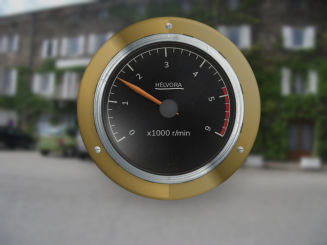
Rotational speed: {"value": 1600, "unit": "rpm"}
